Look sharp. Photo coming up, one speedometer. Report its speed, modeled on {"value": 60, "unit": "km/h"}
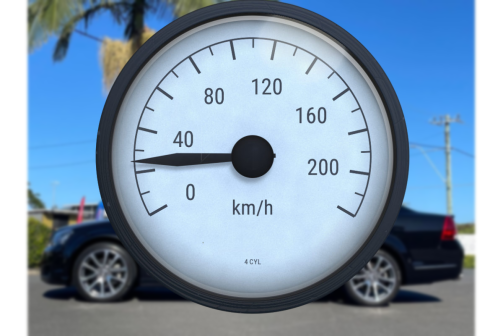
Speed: {"value": 25, "unit": "km/h"}
